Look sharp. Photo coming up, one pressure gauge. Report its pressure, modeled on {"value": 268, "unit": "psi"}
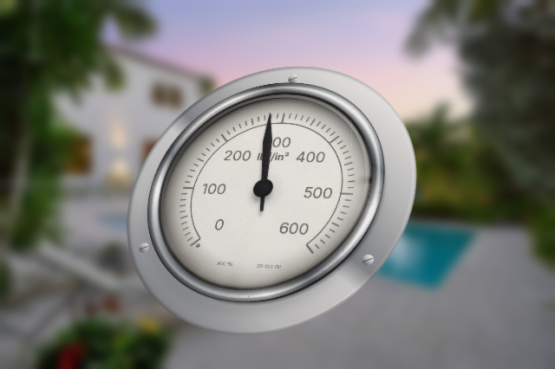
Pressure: {"value": 280, "unit": "psi"}
